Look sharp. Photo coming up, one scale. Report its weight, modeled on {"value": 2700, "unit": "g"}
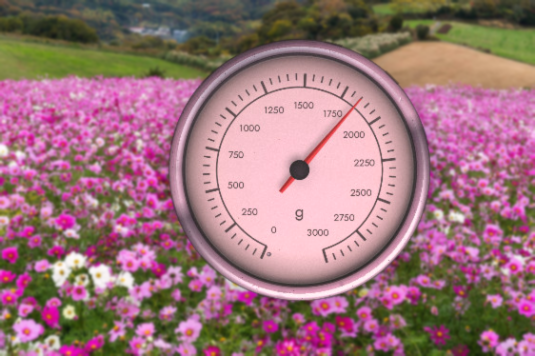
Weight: {"value": 1850, "unit": "g"}
